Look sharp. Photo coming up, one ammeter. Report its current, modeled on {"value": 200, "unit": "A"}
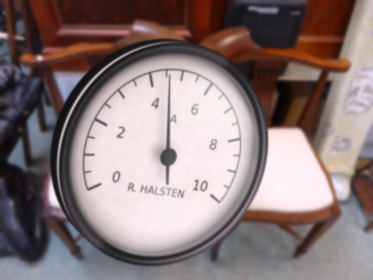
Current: {"value": 4.5, "unit": "A"}
